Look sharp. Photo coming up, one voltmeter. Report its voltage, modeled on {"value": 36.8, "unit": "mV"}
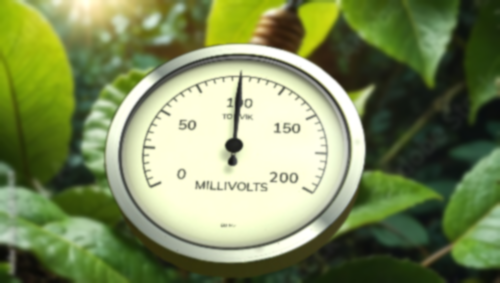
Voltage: {"value": 100, "unit": "mV"}
